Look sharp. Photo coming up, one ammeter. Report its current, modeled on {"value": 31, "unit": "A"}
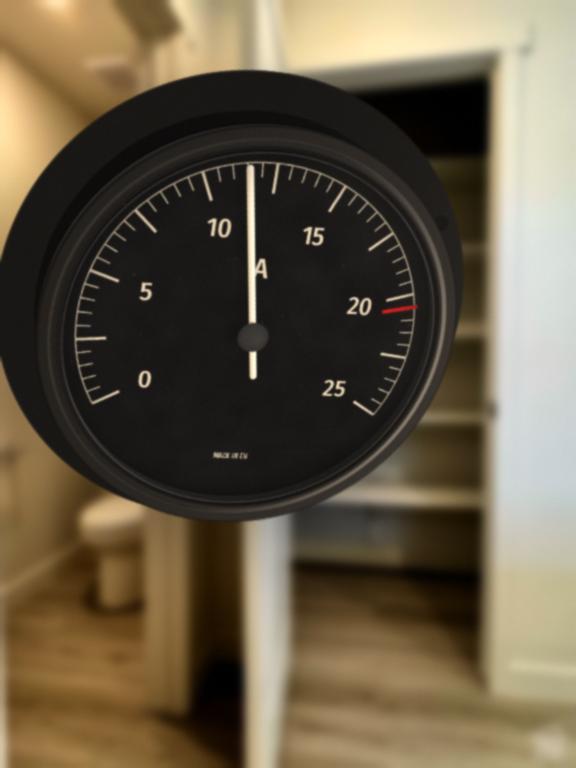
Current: {"value": 11.5, "unit": "A"}
